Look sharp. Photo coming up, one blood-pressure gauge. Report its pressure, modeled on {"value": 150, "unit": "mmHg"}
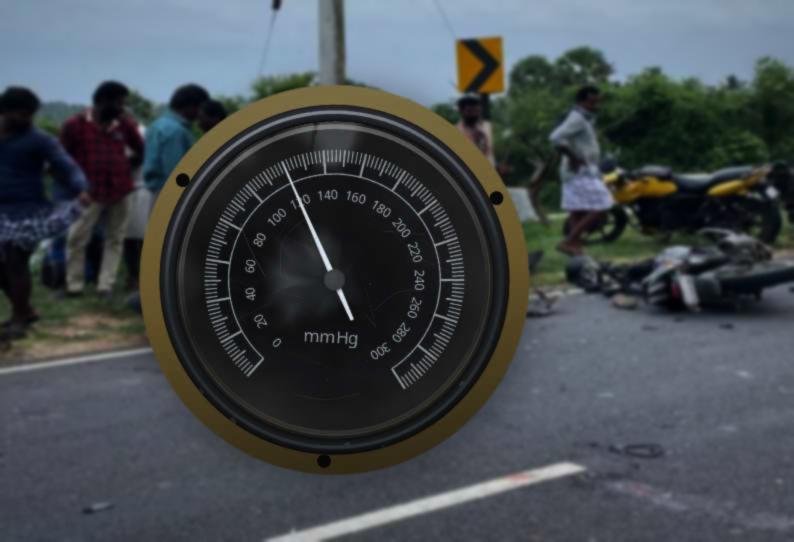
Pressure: {"value": 120, "unit": "mmHg"}
